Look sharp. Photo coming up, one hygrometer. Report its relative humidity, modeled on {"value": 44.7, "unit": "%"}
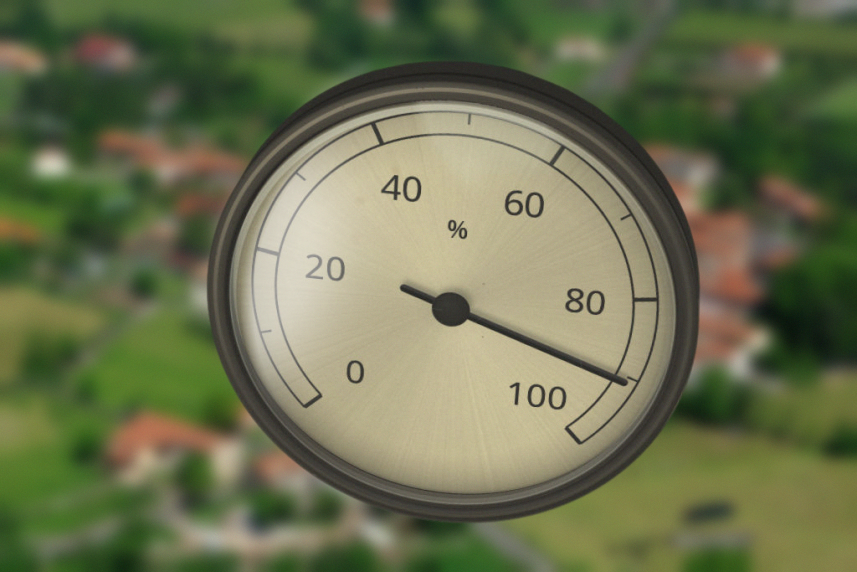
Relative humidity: {"value": 90, "unit": "%"}
